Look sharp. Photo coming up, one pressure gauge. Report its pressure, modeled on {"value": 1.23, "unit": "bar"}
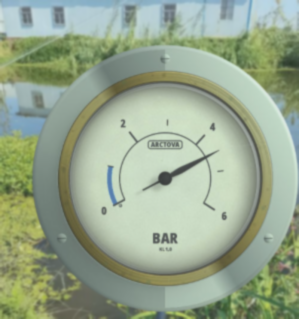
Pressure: {"value": 4.5, "unit": "bar"}
